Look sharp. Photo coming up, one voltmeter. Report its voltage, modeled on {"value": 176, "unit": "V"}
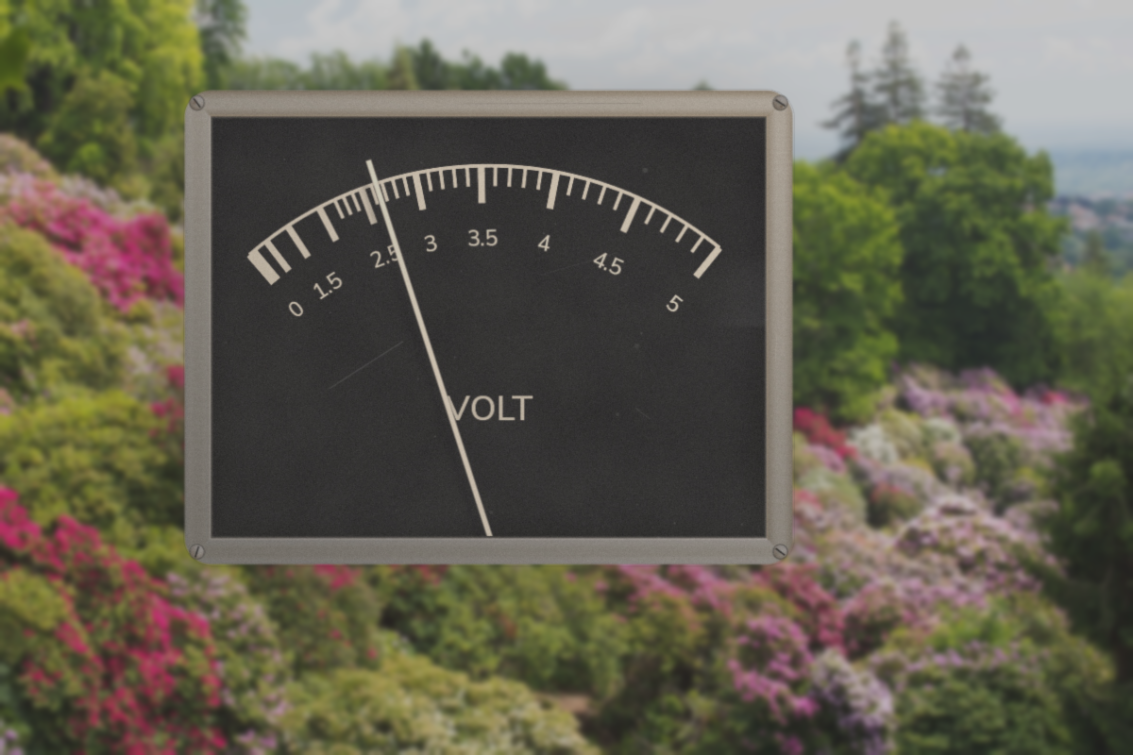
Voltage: {"value": 2.65, "unit": "V"}
